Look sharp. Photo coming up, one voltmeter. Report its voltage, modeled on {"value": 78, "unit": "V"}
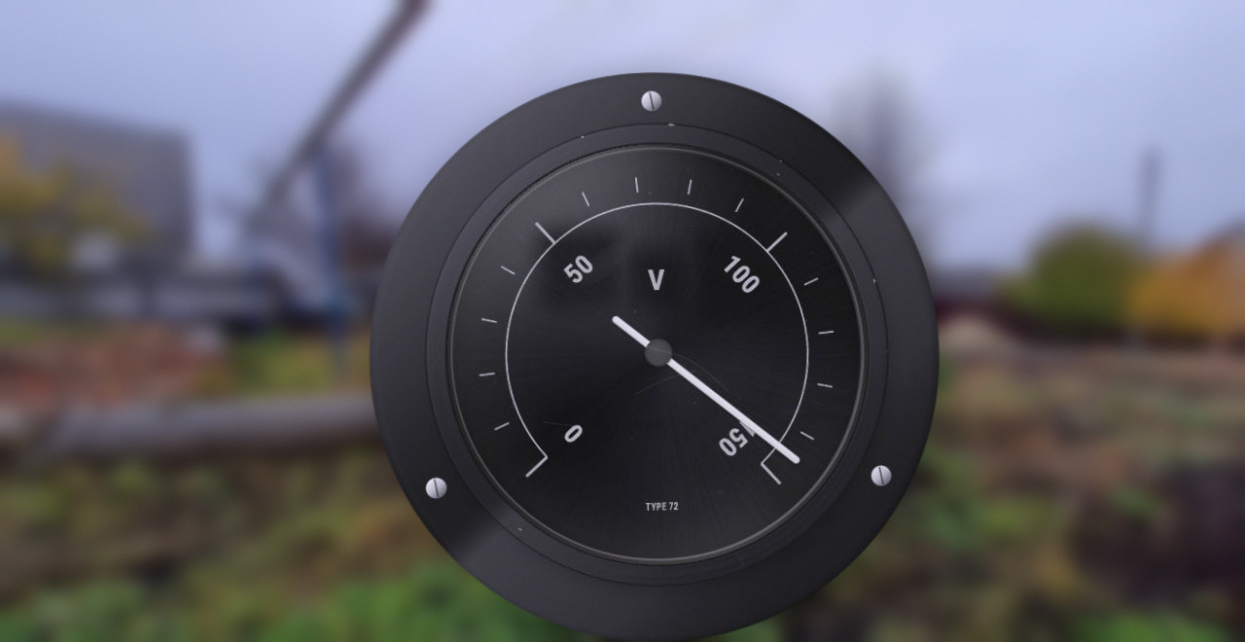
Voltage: {"value": 145, "unit": "V"}
